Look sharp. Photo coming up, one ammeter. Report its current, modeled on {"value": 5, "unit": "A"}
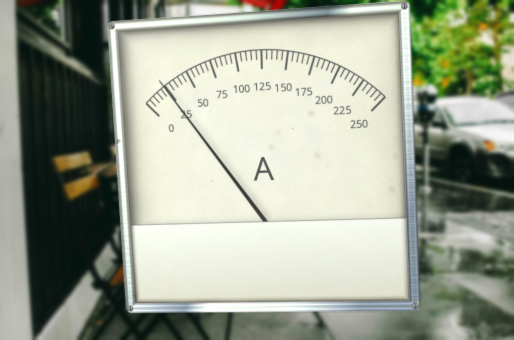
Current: {"value": 25, "unit": "A"}
